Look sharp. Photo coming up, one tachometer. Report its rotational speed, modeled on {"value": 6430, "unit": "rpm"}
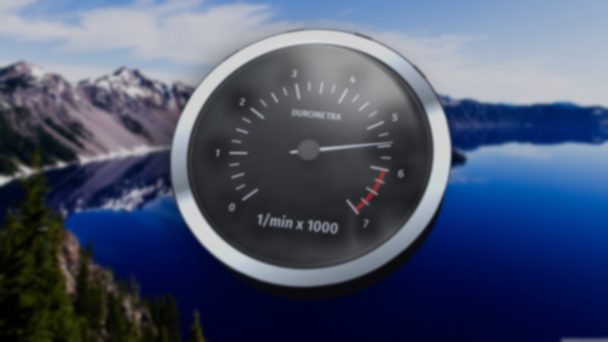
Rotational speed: {"value": 5500, "unit": "rpm"}
